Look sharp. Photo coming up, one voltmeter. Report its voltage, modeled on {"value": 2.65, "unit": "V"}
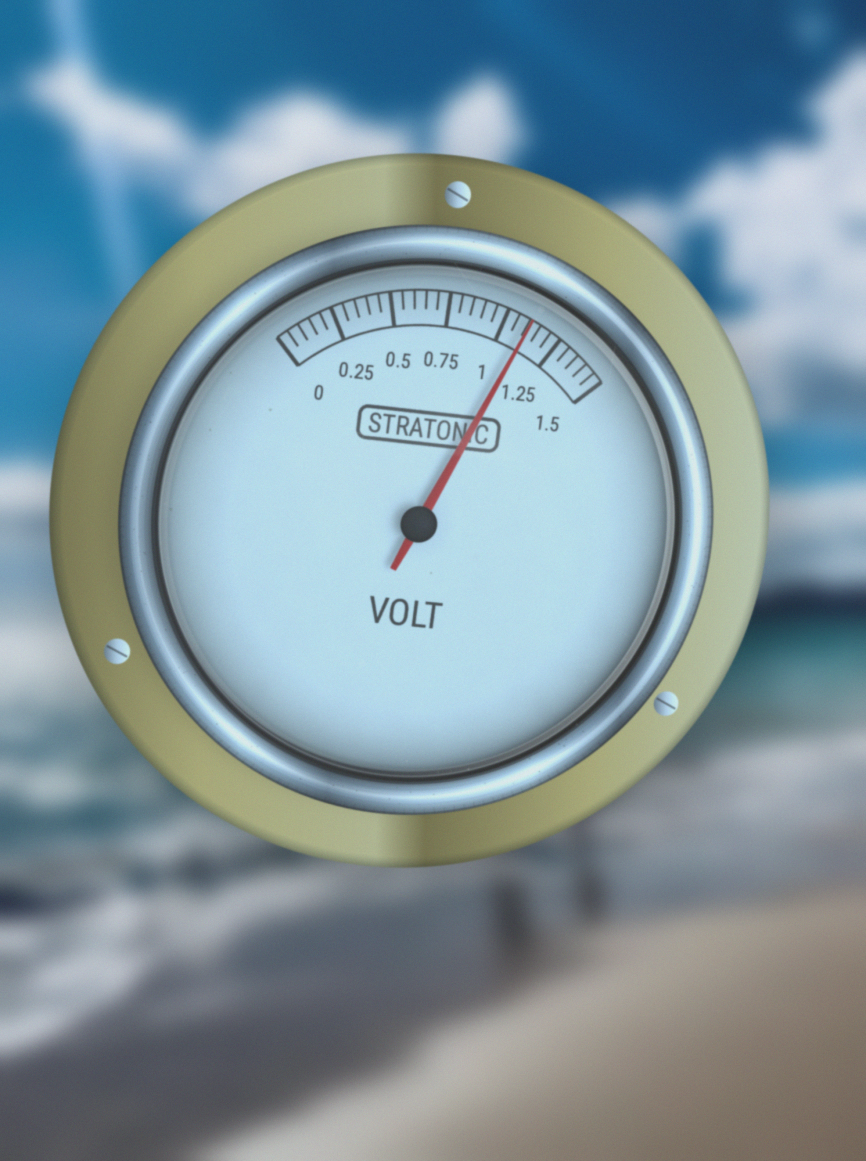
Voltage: {"value": 1.1, "unit": "V"}
